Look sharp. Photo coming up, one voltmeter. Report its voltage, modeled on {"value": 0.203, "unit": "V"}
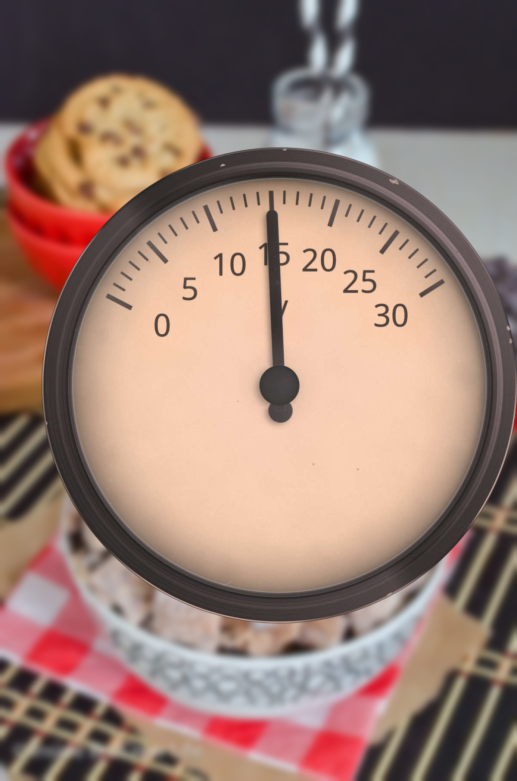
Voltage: {"value": 15, "unit": "V"}
